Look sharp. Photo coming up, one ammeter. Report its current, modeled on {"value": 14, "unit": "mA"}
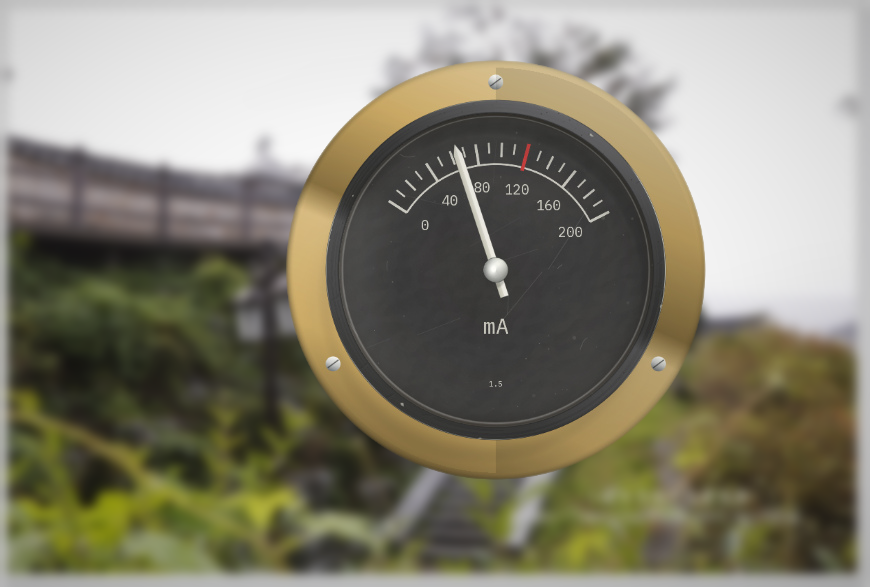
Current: {"value": 65, "unit": "mA"}
